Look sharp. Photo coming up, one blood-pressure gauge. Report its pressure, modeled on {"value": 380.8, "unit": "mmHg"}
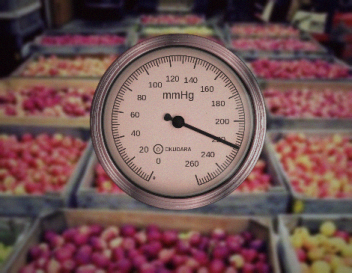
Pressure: {"value": 220, "unit": "mmHg"}
